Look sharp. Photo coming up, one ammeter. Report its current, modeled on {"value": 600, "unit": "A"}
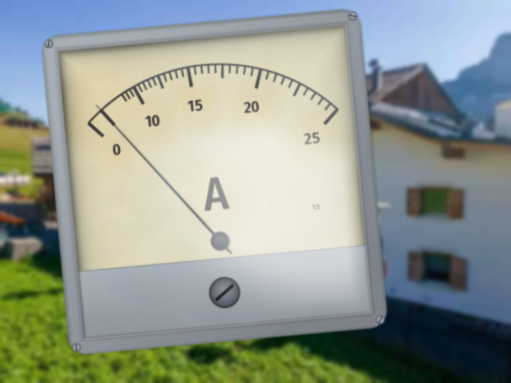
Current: {"value": 5, "unit": "A"}
